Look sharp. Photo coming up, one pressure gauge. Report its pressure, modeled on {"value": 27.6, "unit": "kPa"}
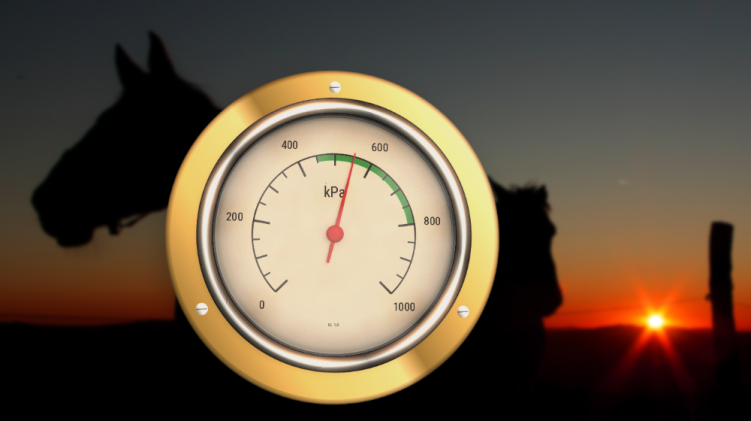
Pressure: {"value": 550, "unit": "kPa"}
